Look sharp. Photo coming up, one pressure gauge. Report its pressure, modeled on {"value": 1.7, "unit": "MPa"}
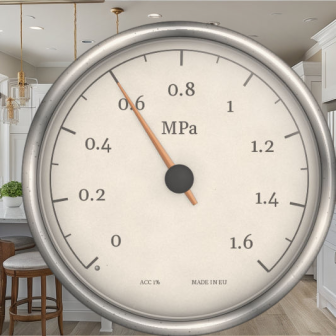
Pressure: {"value": 0.6, "unit": "MPa"}
